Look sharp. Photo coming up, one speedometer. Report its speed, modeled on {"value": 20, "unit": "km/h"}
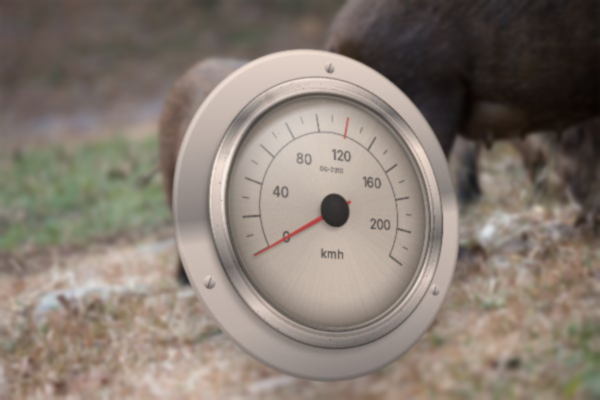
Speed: {"value": 0, "unit": "km/h"}
